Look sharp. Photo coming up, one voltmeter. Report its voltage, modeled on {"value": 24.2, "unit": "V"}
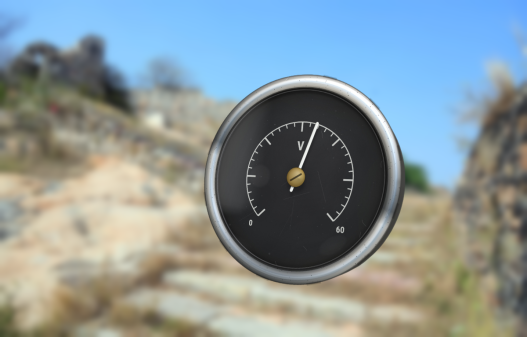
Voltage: {"value": 34, "unit": "V"}
